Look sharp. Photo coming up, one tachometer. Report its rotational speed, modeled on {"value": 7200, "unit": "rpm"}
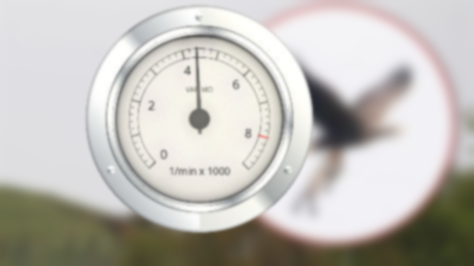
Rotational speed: {"value": 4400, "unit": "rpm"}
